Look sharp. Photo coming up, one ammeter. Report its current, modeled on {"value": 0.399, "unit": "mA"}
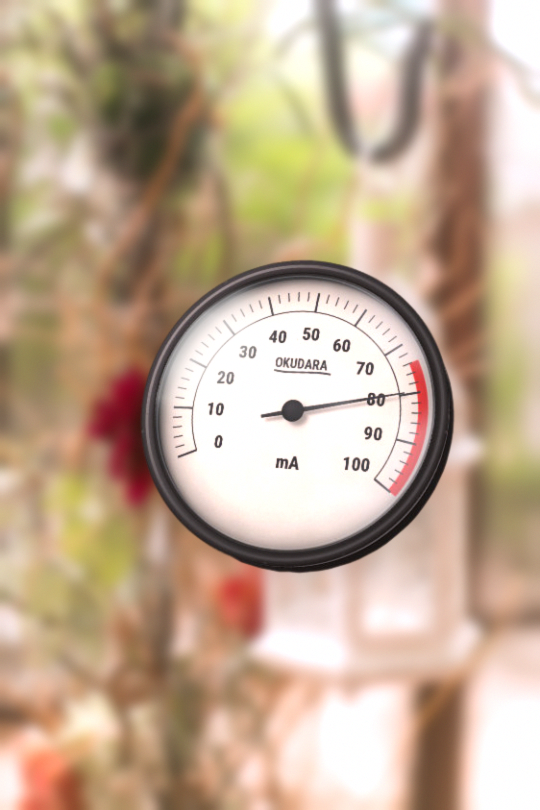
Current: {"value": 80, "unit": "mA"}
